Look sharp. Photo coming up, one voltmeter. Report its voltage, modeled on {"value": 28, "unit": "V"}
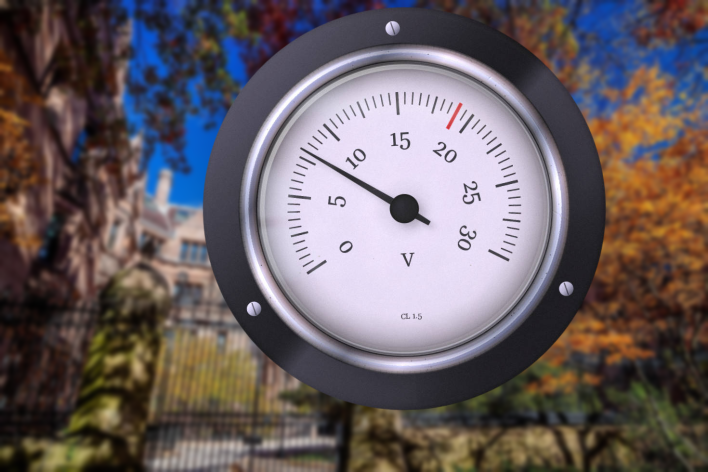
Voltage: {"value": 8, "unit": "V"}
